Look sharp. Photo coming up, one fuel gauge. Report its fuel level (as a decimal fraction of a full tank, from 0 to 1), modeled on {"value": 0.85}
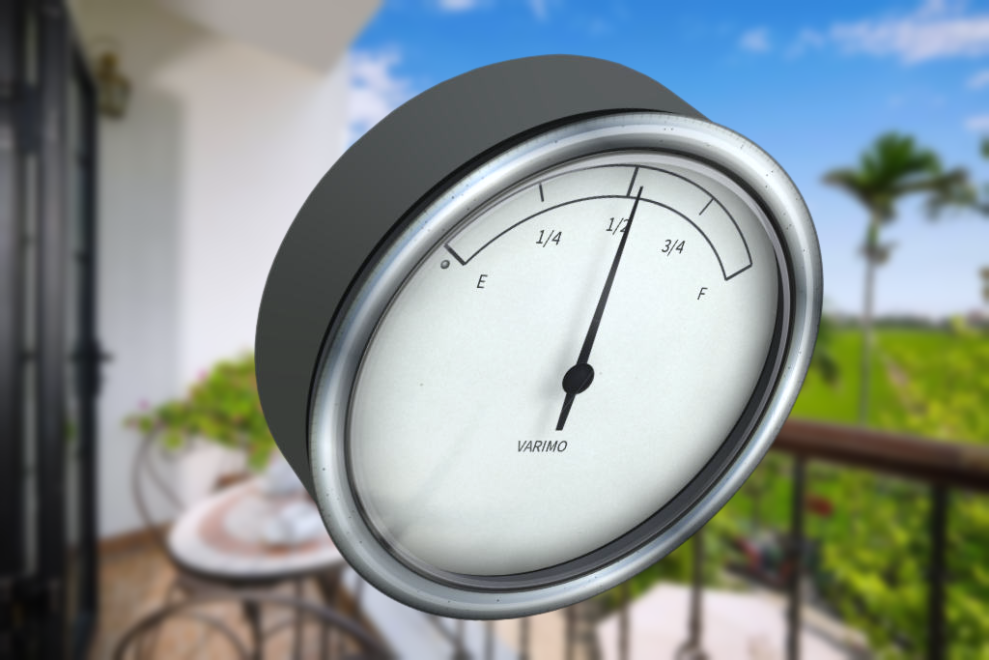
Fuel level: {"value": 0.5}
